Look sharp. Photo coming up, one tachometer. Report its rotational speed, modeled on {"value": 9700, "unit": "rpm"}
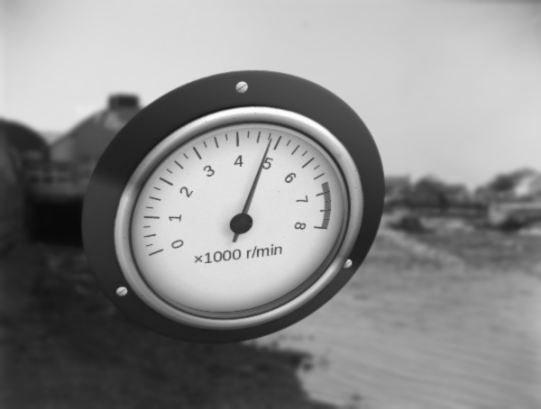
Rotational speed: {"value": 4750, "unit": "rpm"}
